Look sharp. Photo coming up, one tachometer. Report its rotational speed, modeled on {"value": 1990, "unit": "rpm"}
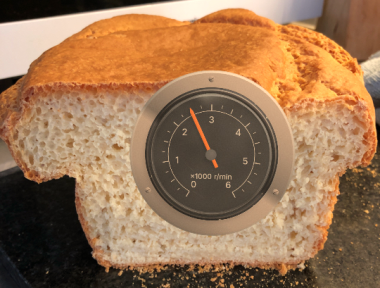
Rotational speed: {"value": 2500, "unit": "rpm"}
